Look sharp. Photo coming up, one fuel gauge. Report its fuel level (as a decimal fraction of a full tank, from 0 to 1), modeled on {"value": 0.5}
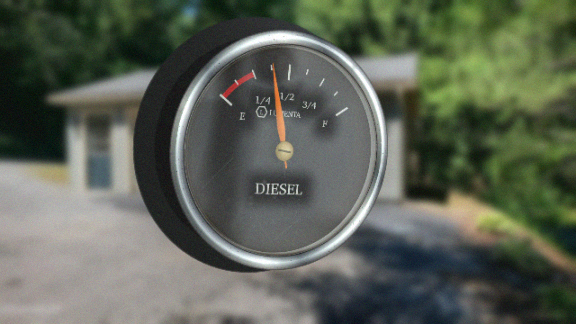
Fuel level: {"value": 0.375}
